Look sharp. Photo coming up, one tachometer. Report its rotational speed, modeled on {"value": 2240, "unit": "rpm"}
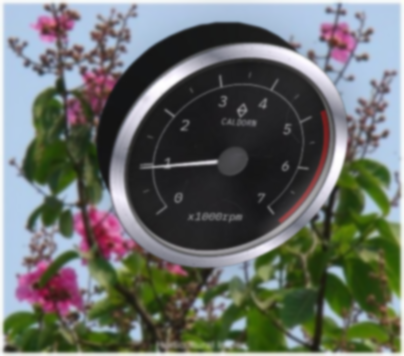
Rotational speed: {"value": 1000, "unit": "rpm"}
